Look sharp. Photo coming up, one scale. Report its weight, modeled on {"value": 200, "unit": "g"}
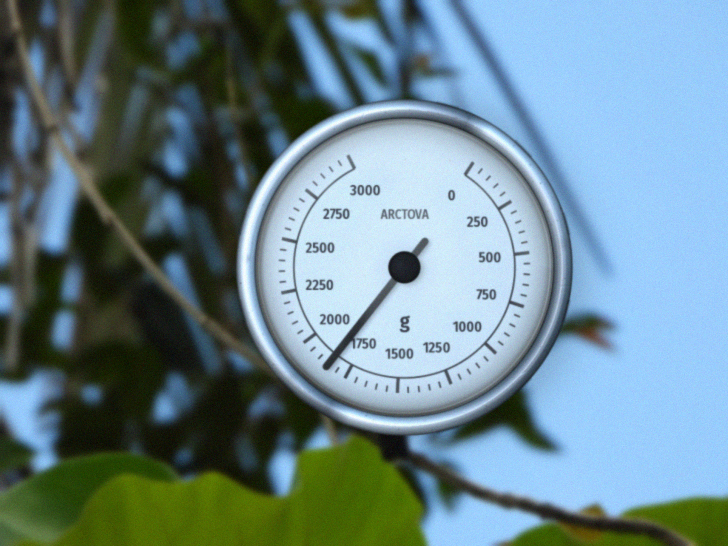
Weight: {"value": 1850, "unit": "g"}
